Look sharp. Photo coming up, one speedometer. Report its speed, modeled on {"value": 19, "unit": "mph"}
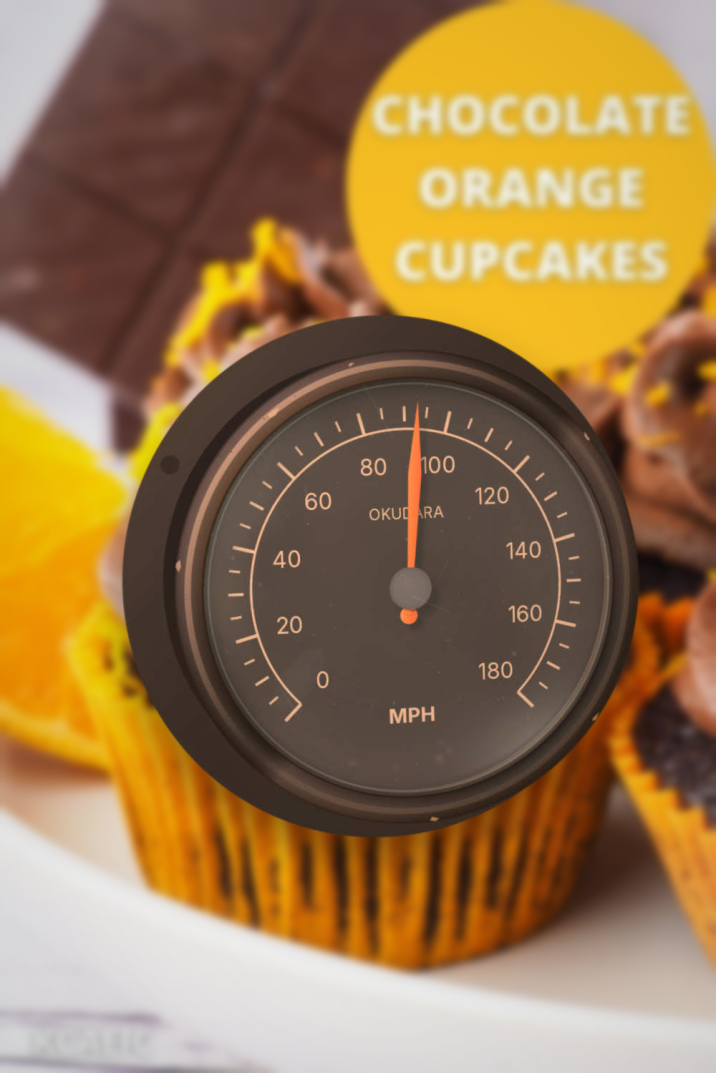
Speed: {"value": 92.5, "unit": "mph"}
